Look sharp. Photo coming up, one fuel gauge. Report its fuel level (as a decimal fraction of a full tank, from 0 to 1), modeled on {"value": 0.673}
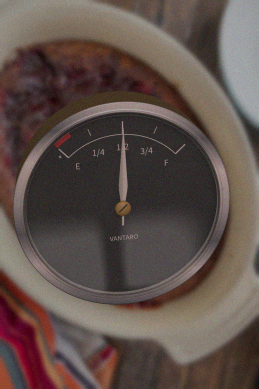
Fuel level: {"value": 0.5}
